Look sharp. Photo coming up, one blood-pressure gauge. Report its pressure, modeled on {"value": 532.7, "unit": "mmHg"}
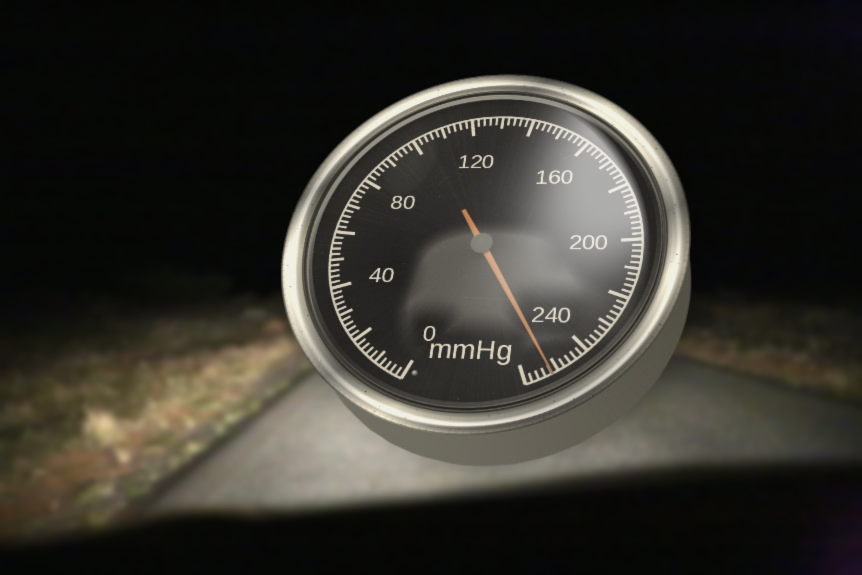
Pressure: {"value": 252, "unit": "mmHg"}
